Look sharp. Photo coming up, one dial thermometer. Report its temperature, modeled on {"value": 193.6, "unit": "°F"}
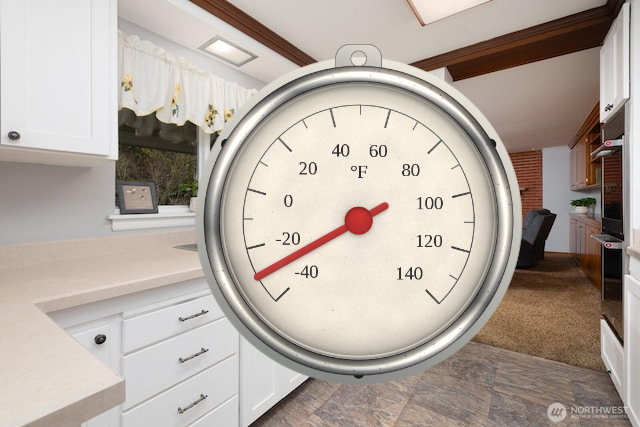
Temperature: {"value": -30, "unit": "°F"}
